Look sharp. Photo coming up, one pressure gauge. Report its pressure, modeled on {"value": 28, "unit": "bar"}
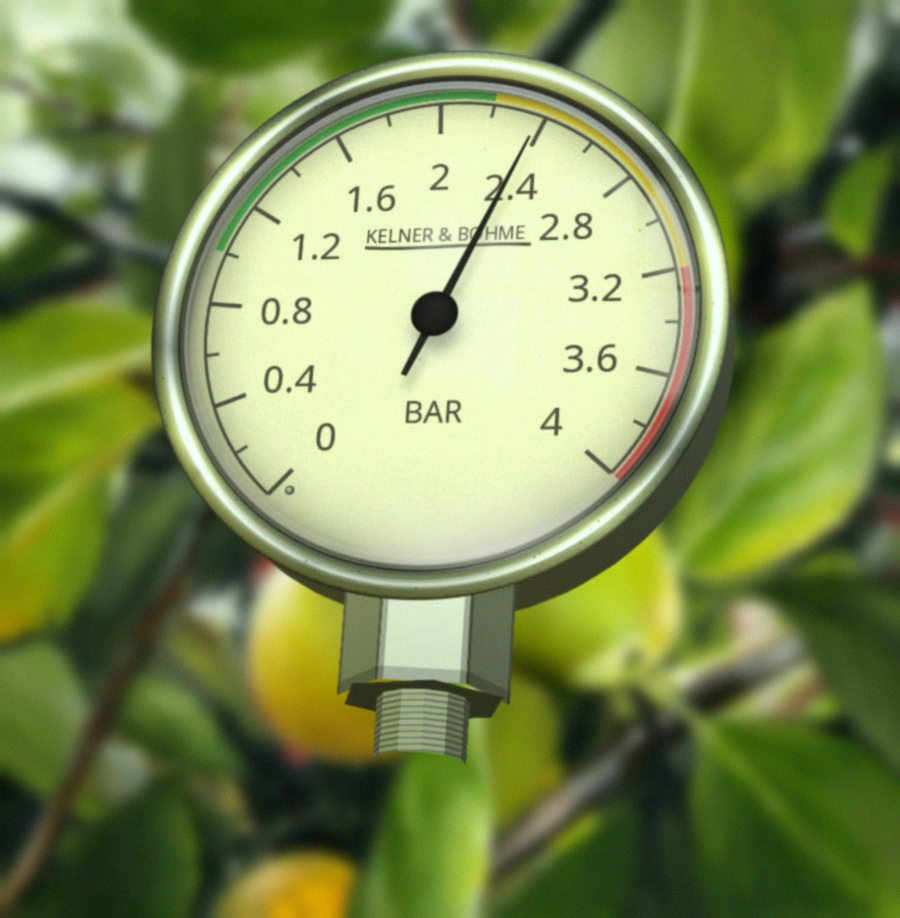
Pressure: {"value": 2.4, "unit": "bar"}
